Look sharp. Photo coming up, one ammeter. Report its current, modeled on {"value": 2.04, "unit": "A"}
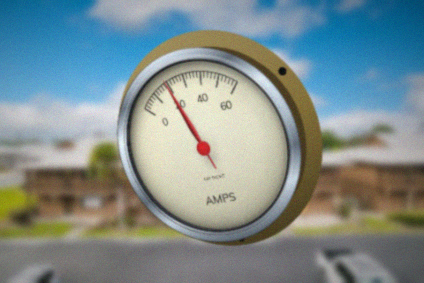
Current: {"value": 20, "unit": "A"}
